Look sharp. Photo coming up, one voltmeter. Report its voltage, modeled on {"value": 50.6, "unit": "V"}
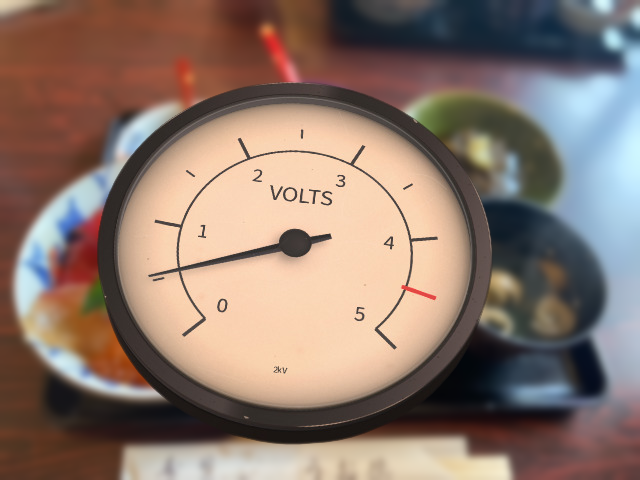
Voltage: {"value": 0.5, "unit": "V"}
